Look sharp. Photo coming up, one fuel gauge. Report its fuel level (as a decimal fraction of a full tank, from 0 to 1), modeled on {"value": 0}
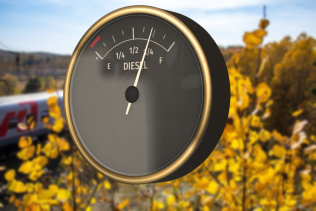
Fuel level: {"value": 0.75}
